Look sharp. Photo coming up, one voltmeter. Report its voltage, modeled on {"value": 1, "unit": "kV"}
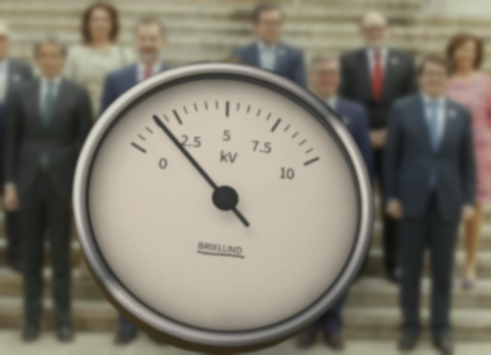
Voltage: {"value": 1.5, "unit": "kV"}
